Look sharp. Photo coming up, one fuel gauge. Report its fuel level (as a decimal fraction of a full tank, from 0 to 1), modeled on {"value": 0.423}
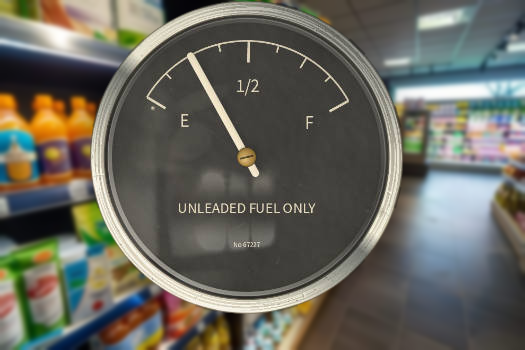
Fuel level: {"value": 0.25}
